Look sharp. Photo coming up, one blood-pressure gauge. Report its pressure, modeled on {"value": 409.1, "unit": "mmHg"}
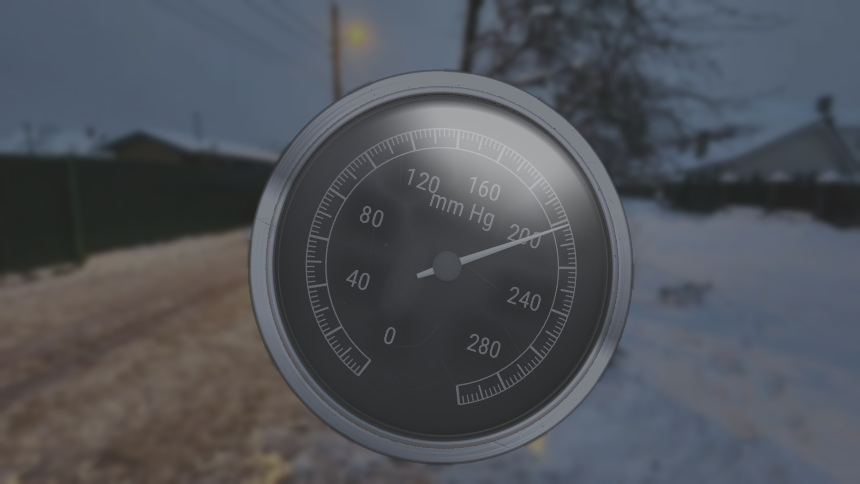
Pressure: {"value": 202, "unit": "mmHg"}
